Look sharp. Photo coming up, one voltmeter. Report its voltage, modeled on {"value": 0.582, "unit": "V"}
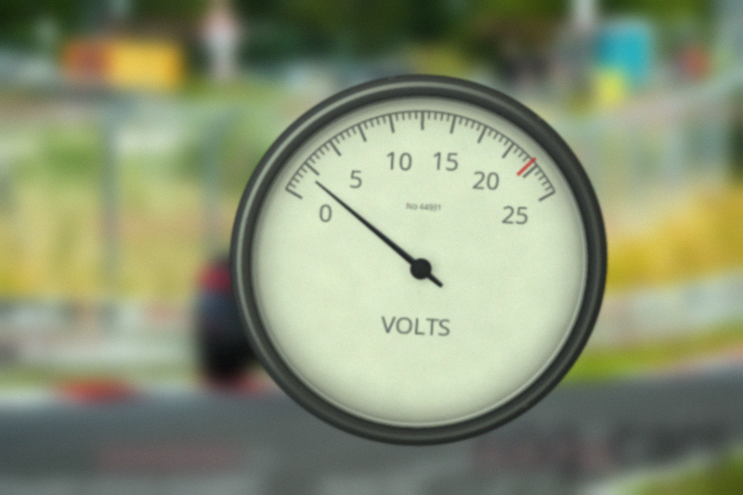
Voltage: {"value": 2, "unit": "V"}
